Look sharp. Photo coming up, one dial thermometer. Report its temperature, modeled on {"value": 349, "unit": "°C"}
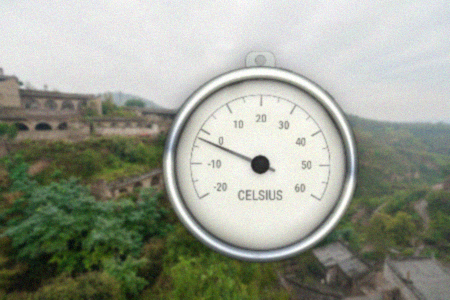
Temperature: {"value": -2.5, "unit": "°C"}
